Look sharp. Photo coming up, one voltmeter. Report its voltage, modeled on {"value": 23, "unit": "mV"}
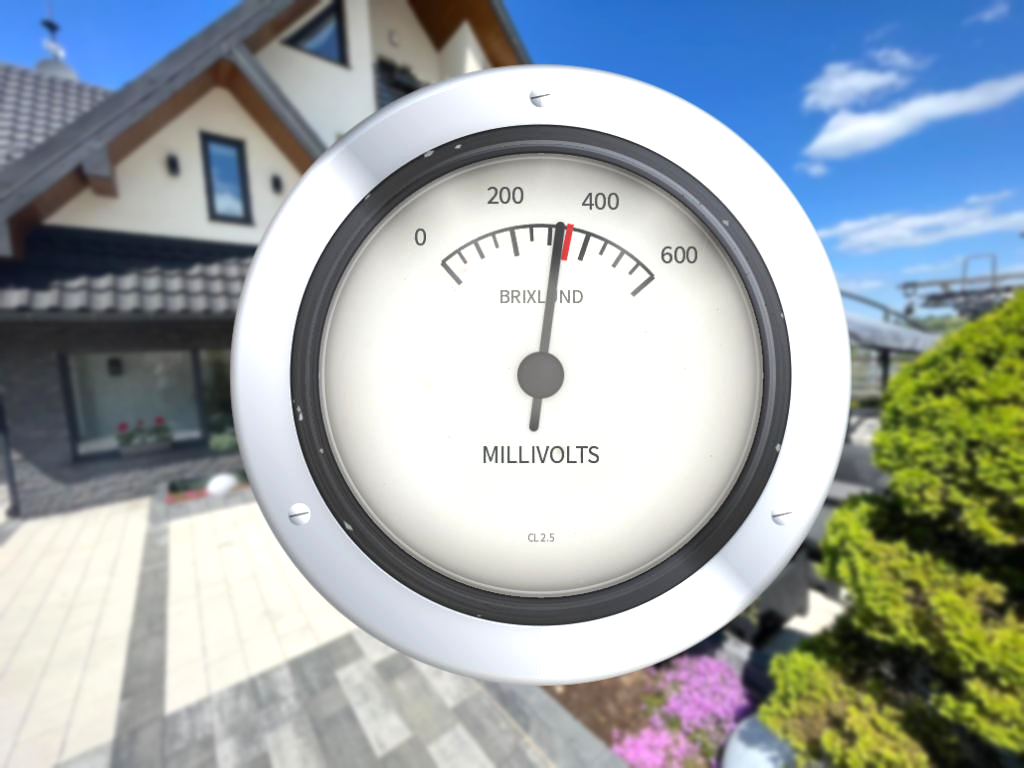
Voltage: {"value": 325, "unit": "mV"}
